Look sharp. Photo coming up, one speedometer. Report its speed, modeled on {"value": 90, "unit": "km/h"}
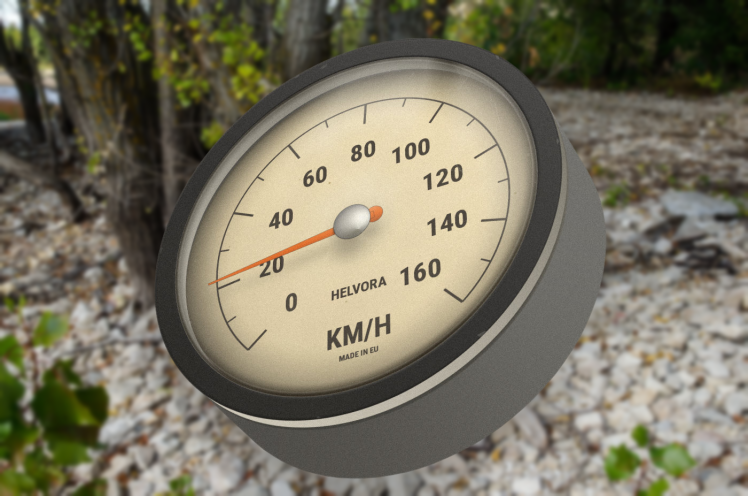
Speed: {"value": 20, "unit": "km/h"}
